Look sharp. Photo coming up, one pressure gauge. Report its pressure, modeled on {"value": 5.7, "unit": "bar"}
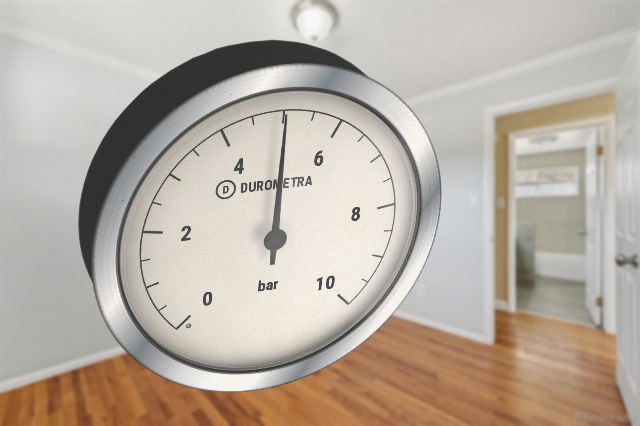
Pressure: {"value": 5, "unit": "bar"}
